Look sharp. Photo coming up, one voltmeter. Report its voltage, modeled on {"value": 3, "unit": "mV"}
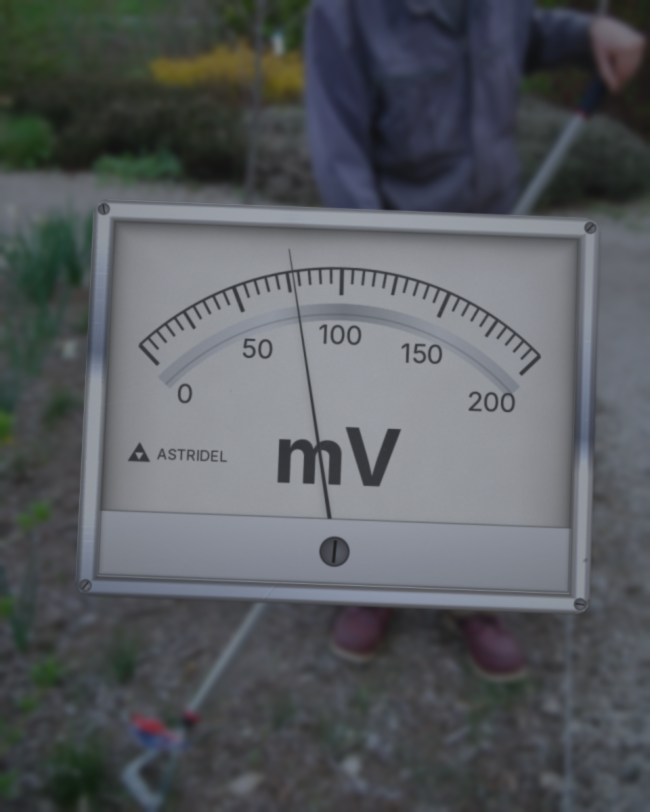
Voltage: {"value": 77.5, "unit": "mV"}
